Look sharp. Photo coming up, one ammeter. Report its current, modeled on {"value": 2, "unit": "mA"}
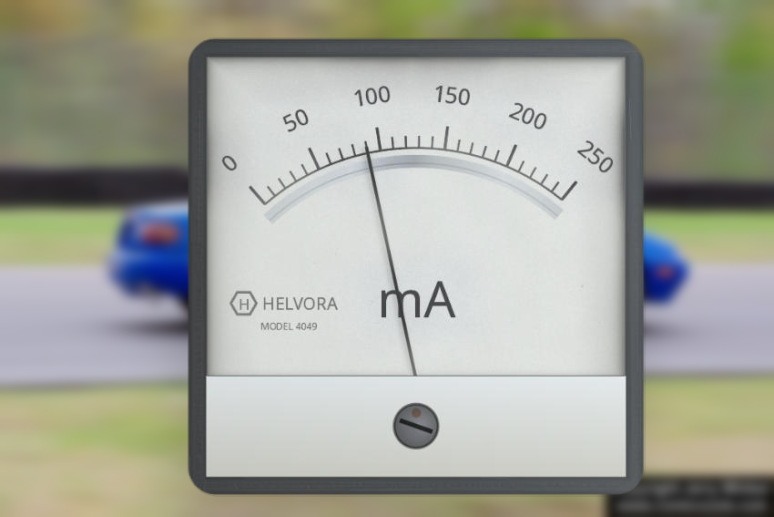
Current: {"value": 90, "unit": "mA"}
